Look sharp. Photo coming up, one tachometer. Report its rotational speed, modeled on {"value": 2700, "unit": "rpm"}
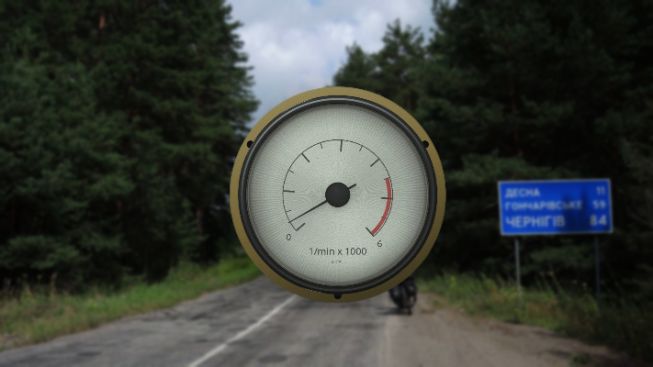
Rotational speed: {"value": 250, "unit": "rpm"}
